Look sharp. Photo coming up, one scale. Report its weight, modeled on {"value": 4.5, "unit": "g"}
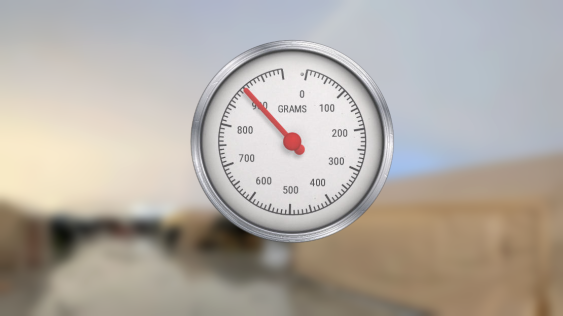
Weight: {"value": 900, "unit": "g"}
